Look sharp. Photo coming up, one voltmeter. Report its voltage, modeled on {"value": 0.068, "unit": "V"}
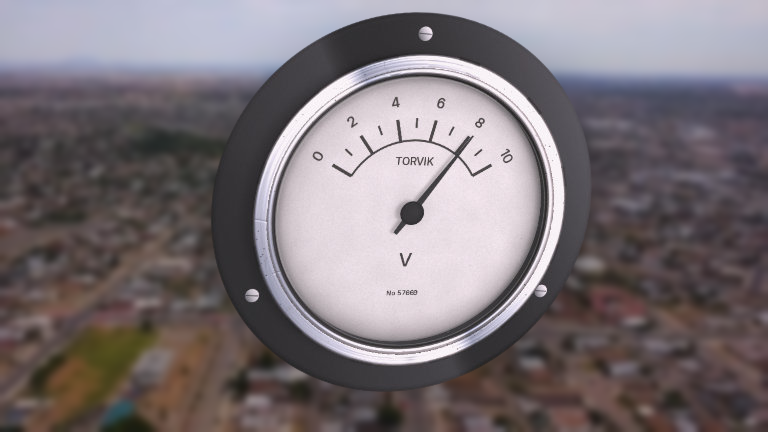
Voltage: {"value": 8, "unit": "V"}
